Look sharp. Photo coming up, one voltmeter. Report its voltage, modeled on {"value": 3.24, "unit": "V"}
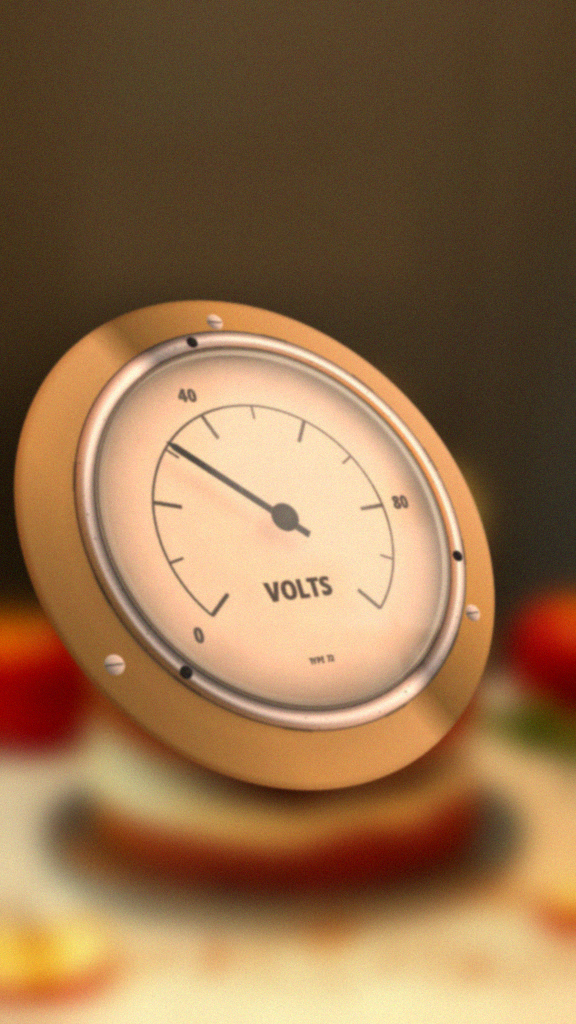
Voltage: {"value": 30, "unit": "V"}
